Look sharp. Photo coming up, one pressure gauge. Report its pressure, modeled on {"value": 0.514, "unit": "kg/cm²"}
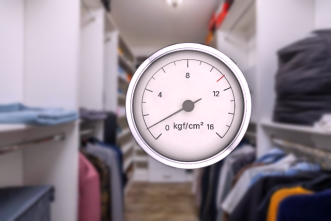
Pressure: {"value": 1, "unit": "kg/cm²"}
